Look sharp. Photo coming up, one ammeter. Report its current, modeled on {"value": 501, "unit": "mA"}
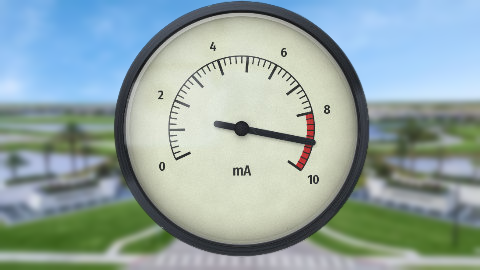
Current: {"value": 9, "unit": "mA"}
